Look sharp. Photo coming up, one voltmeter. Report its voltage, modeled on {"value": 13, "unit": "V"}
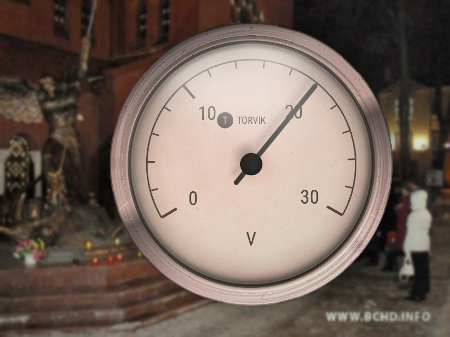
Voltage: {"value": 20, "unit": "V"}
